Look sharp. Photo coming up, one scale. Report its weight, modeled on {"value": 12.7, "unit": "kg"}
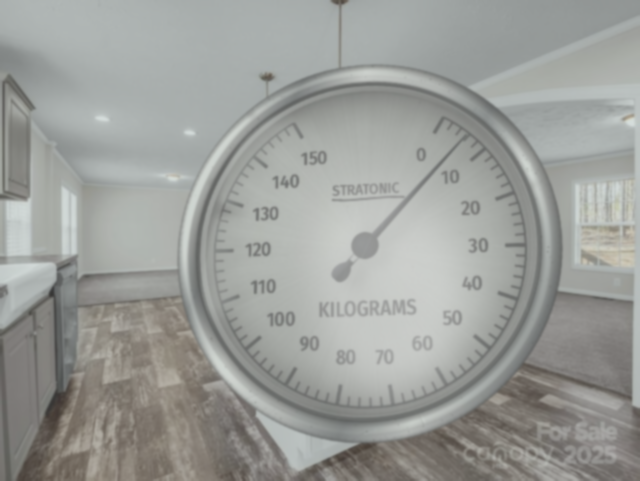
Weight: {"value": 6, "unit": "kg"}
